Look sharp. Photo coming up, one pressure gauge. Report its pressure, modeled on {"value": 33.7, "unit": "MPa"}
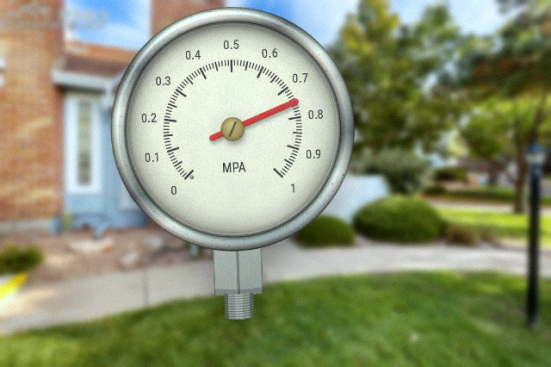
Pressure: {"value": 0.75, "unit": "MPa"}
